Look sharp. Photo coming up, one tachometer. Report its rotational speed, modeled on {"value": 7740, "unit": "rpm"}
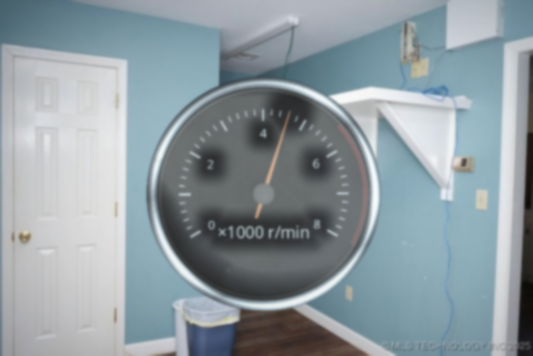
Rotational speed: {"value": 4600, "unit": "rpm"}
